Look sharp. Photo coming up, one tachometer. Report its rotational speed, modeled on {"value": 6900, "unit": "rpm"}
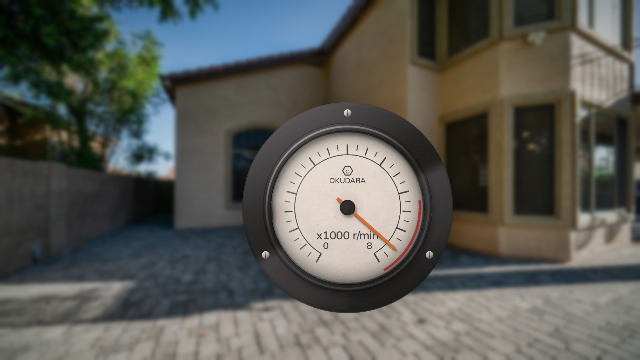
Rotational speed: {"value": 7500, "unit": "rpm"}
